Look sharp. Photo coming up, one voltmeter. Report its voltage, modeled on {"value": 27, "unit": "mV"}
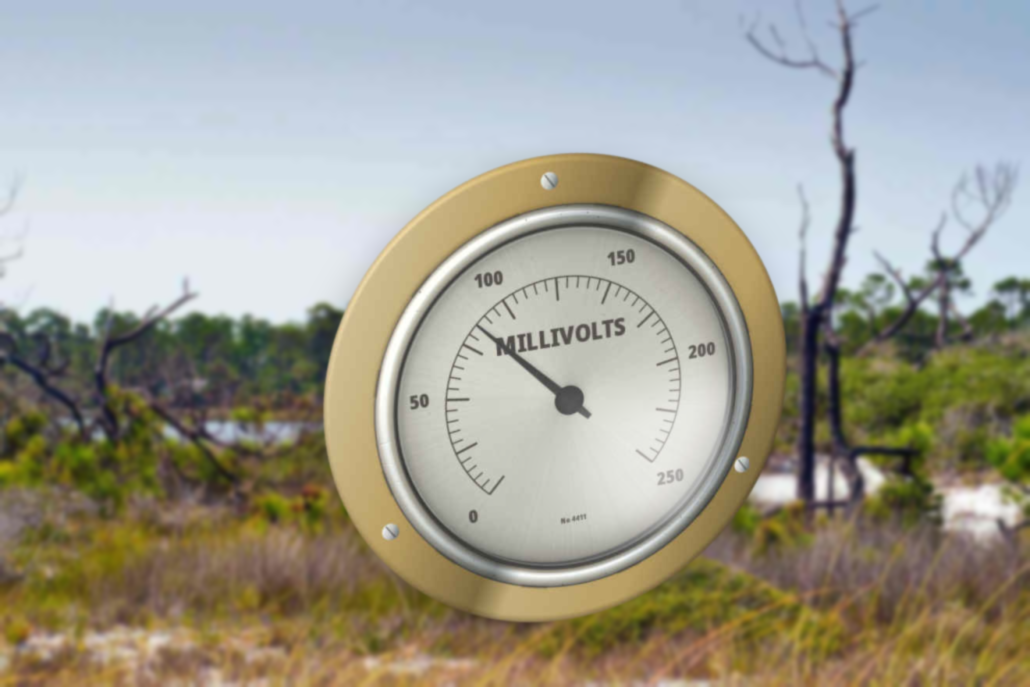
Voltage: {"value": 85, "unit": "mV"}
